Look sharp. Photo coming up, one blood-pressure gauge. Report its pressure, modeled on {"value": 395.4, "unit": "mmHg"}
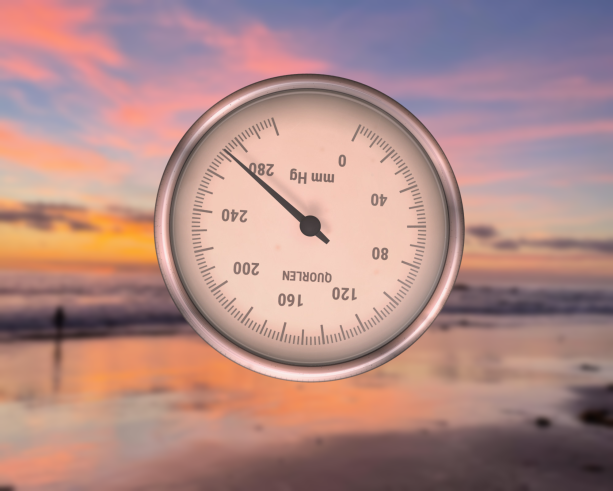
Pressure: {"value": 272, "unit": "mmHg"}
